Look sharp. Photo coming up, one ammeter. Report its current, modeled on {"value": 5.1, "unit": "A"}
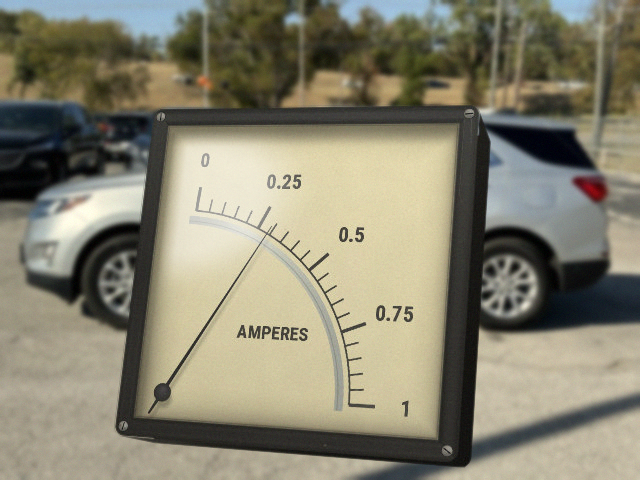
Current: {"value": 0.3, "unit": "A"}
